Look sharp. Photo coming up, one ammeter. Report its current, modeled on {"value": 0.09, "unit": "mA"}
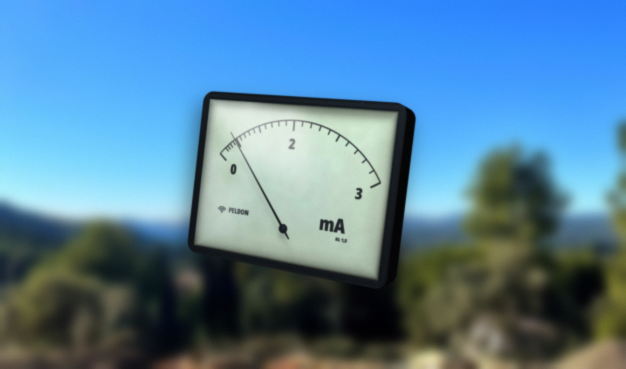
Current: {"value": 1, "unit": "mA"}
